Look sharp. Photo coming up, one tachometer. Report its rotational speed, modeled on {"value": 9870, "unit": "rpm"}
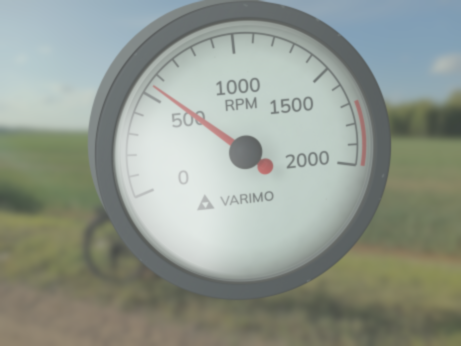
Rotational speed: {"value": 550, "unit": "rpm"}
